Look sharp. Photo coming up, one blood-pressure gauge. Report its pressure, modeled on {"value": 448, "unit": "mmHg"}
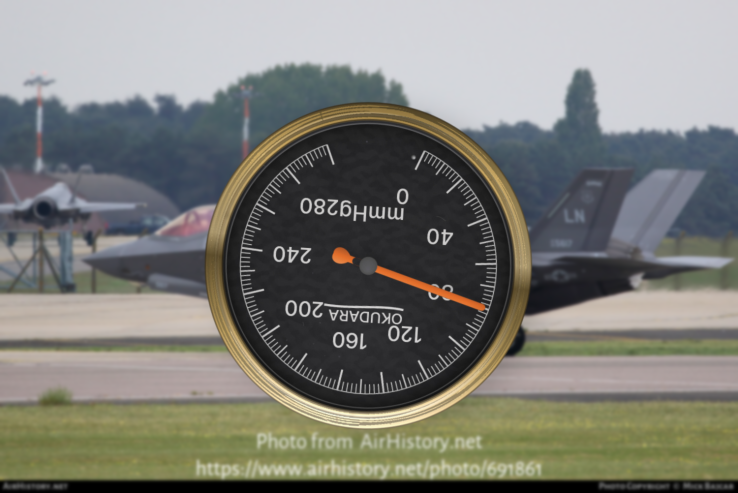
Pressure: {"value": 80, "unit": "mmHg"}
